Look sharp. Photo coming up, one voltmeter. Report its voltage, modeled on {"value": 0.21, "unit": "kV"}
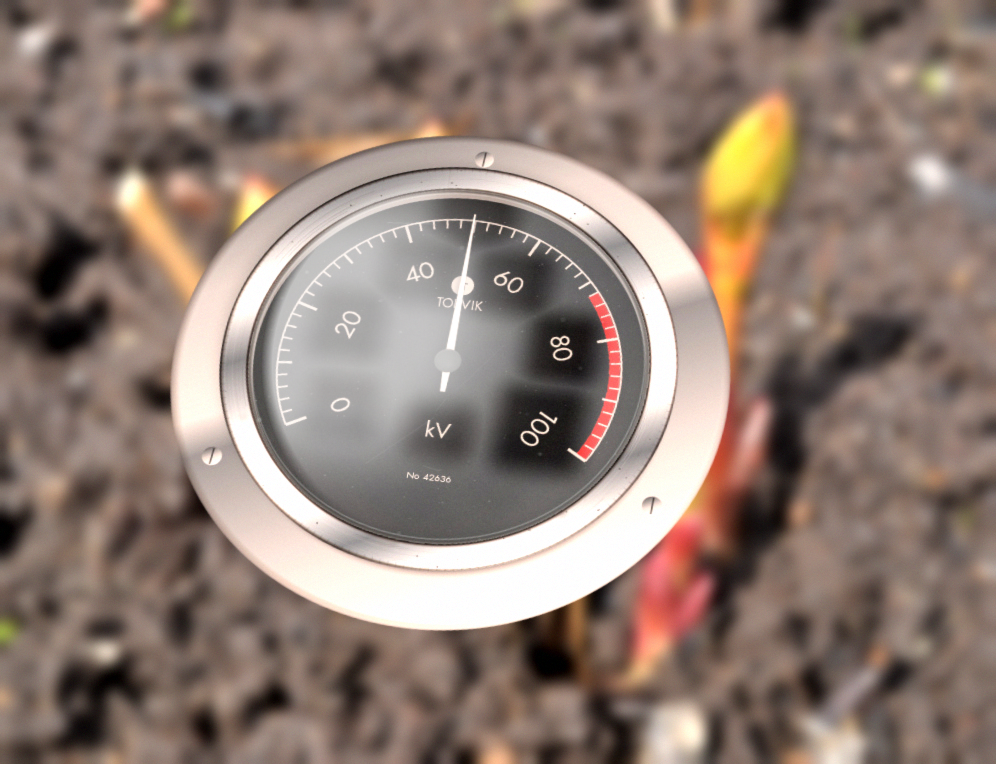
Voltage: {"value": 50, "unit": "kV"}
